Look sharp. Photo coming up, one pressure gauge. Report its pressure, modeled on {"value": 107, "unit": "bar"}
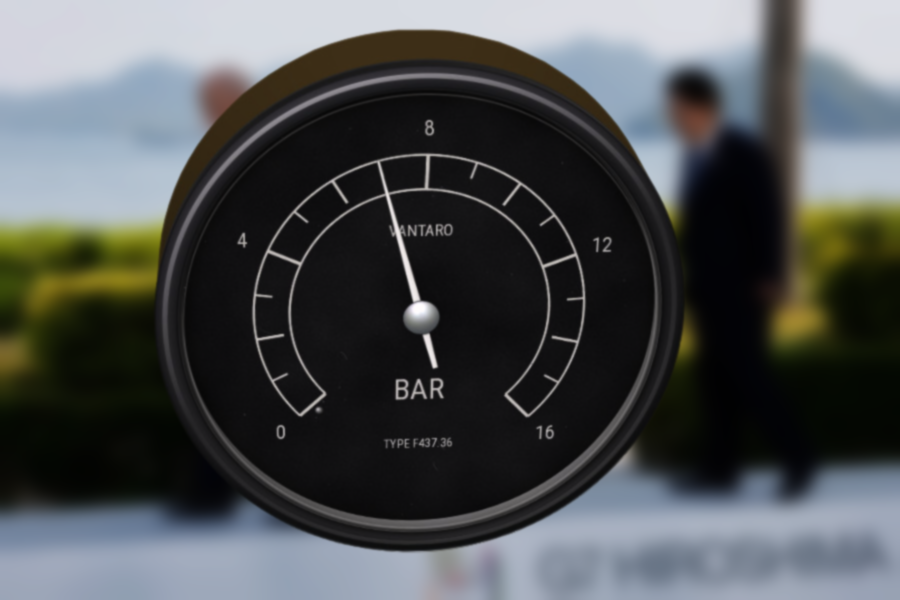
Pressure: {"value": 7, "unit": "bar"}
